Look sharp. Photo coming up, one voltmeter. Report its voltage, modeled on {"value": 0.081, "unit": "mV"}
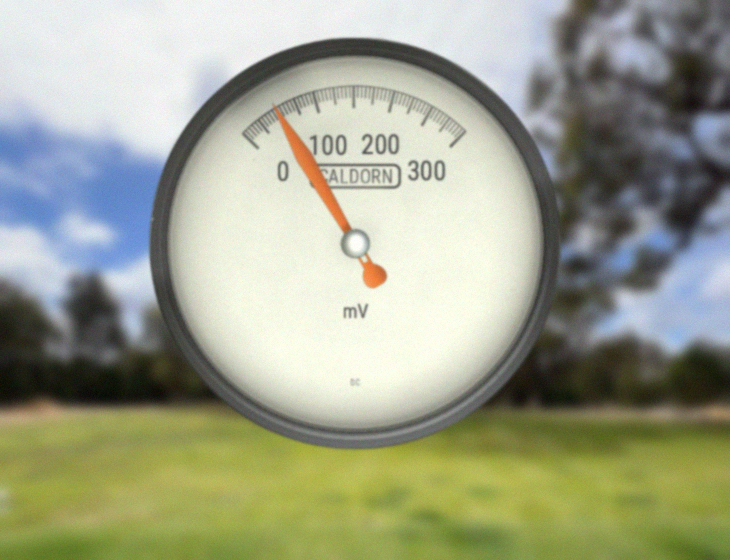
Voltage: {"value": 50, "unit": "mV"}
